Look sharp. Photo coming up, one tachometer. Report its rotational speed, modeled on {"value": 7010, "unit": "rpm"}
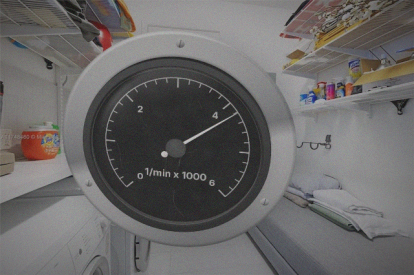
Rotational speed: {"value": 4200, "unit": "rpm"}
